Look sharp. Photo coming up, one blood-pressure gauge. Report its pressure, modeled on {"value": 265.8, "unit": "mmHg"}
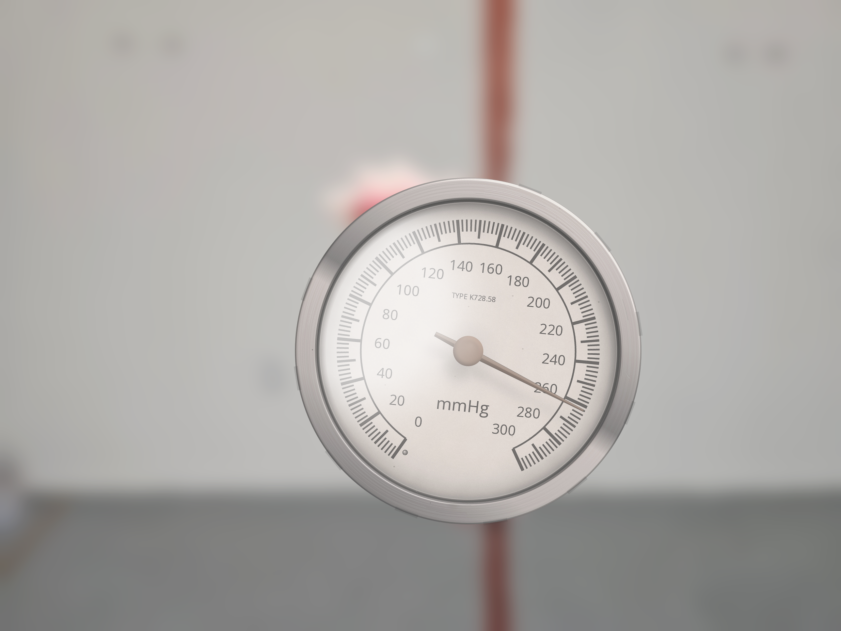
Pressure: {"value": 262, "unit": "mmHg"}
